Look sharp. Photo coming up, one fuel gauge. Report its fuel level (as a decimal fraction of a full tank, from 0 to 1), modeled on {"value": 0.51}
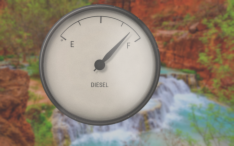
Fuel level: {"value": 0.875}
